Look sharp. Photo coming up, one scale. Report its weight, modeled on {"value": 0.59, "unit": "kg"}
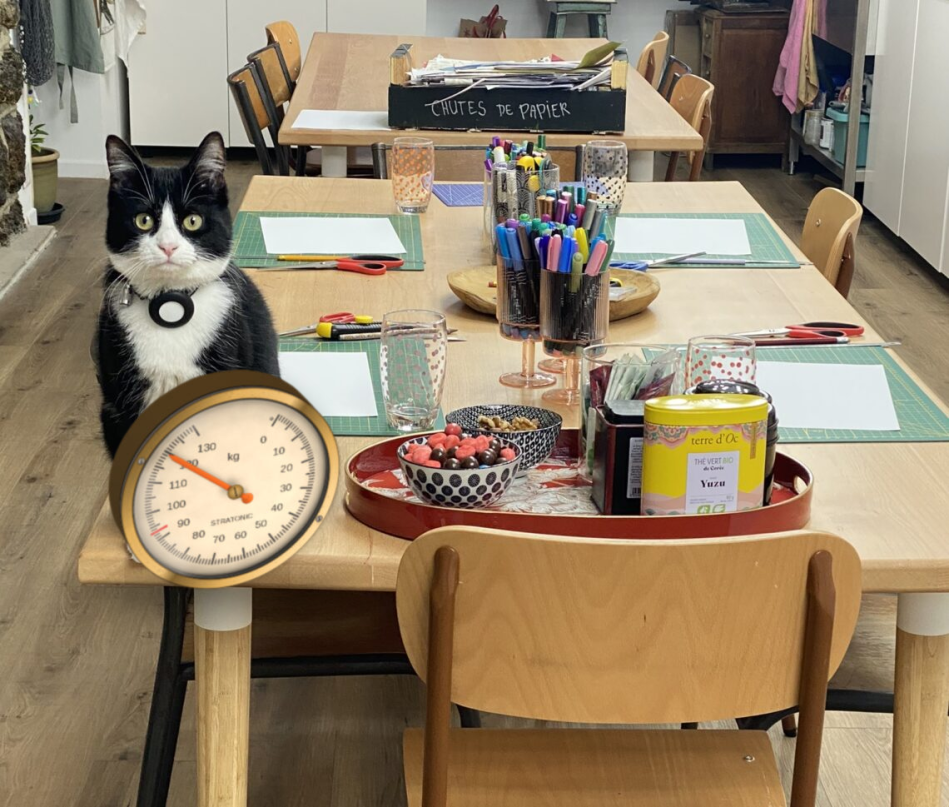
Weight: {"value": 120, "unit": "kg"}
